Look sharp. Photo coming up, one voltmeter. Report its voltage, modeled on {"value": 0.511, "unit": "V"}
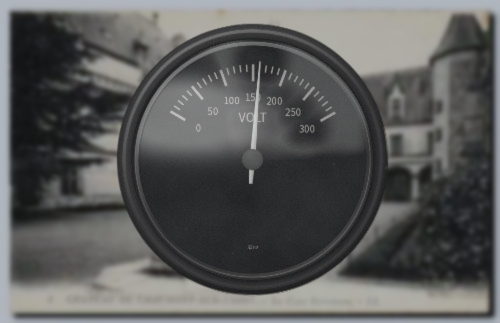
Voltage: {"value": 160, "unit": "V"}
